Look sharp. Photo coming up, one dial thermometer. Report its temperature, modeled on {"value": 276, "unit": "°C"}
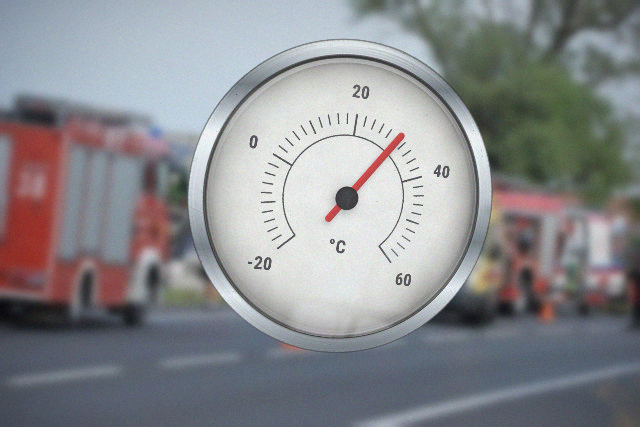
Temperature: {"value": 30, "unit": "°C"}
